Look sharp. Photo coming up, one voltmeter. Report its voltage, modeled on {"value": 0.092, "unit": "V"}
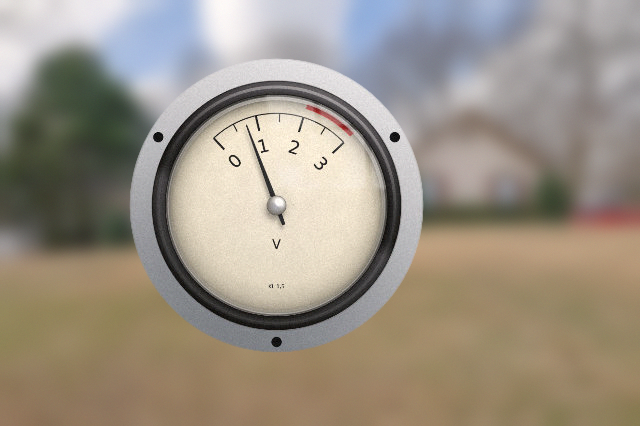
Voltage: {"value": 0.75, "unit": "V"}
